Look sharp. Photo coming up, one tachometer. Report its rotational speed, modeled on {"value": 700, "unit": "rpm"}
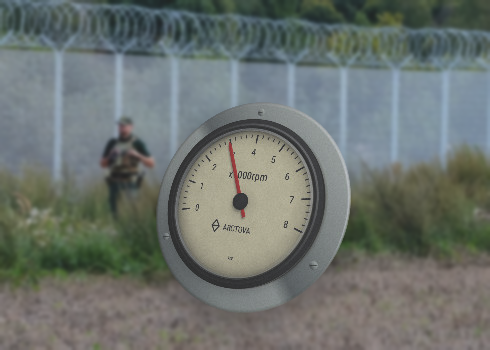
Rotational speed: {"value": 3000, "unit": "rpm"}
